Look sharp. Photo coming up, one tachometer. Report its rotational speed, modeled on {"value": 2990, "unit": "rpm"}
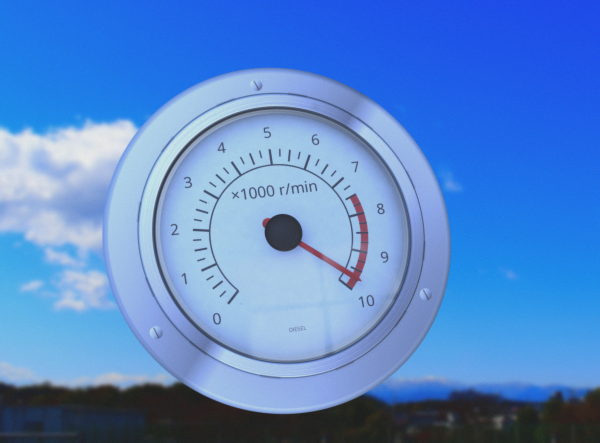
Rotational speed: {"value": 9750, "unit": "rpm"}
